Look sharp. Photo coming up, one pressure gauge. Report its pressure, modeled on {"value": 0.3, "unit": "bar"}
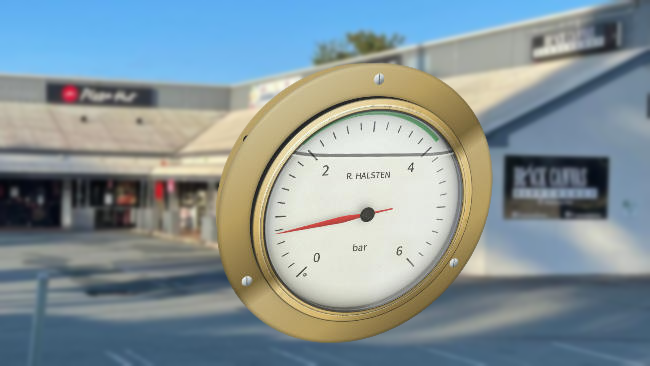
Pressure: {"value": 0.8, "unit": "bar"}
